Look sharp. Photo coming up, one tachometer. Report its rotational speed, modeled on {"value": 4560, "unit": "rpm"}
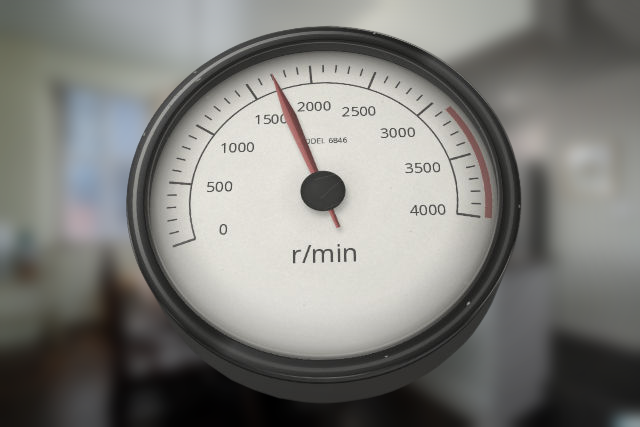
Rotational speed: {"value": 1700, "unit": "rpm"}
